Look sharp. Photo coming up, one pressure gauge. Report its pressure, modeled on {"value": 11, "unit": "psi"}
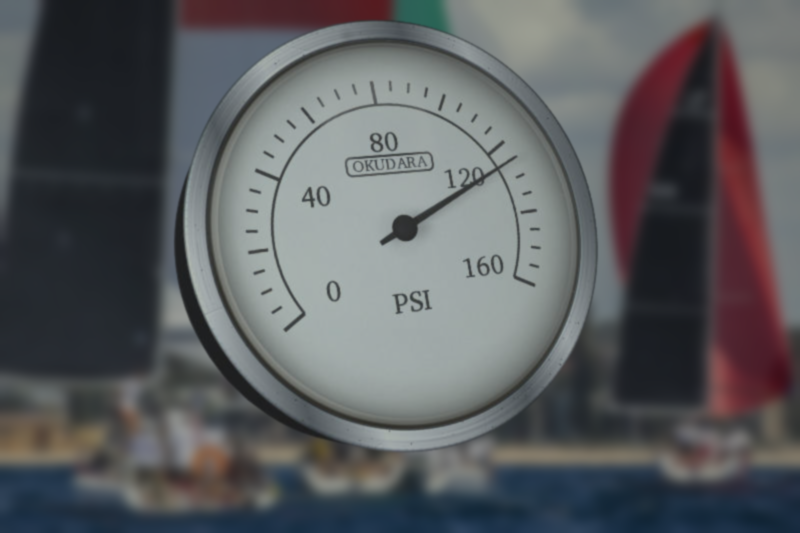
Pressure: {"value": 125, "unit": "psi"}
